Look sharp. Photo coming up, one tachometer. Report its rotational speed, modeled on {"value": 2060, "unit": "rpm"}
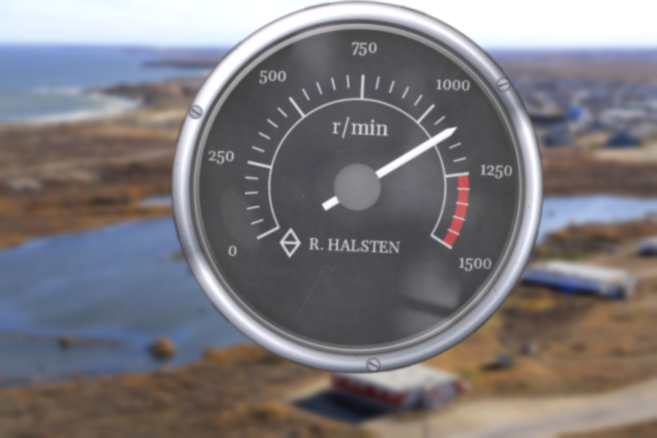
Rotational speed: {"value": 1100, "unit": "rpm"}
